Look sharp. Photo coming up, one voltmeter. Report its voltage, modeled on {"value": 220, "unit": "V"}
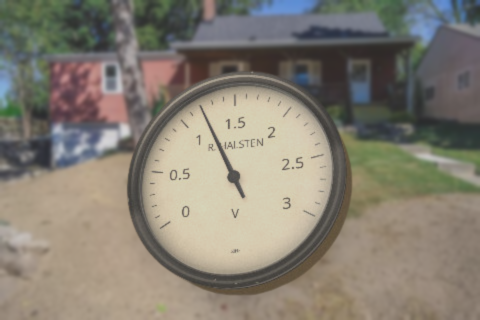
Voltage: {"value": 1.2, "unit": "V"}
